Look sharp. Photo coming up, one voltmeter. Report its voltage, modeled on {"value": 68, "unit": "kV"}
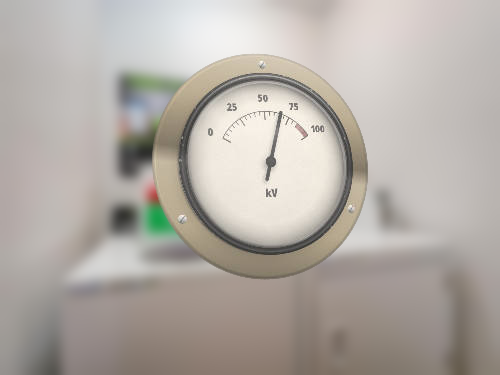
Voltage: {"value": 65, "unit": "kV"}
